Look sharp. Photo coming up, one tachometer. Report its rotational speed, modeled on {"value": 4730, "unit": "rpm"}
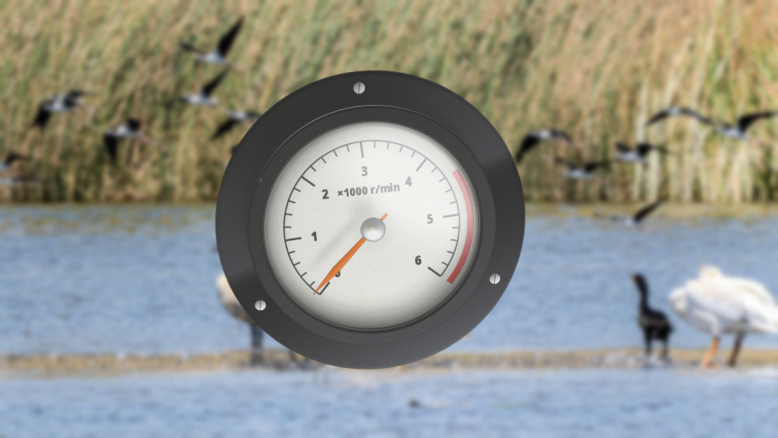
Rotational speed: {"value": 100, "unit": "rpm"}
